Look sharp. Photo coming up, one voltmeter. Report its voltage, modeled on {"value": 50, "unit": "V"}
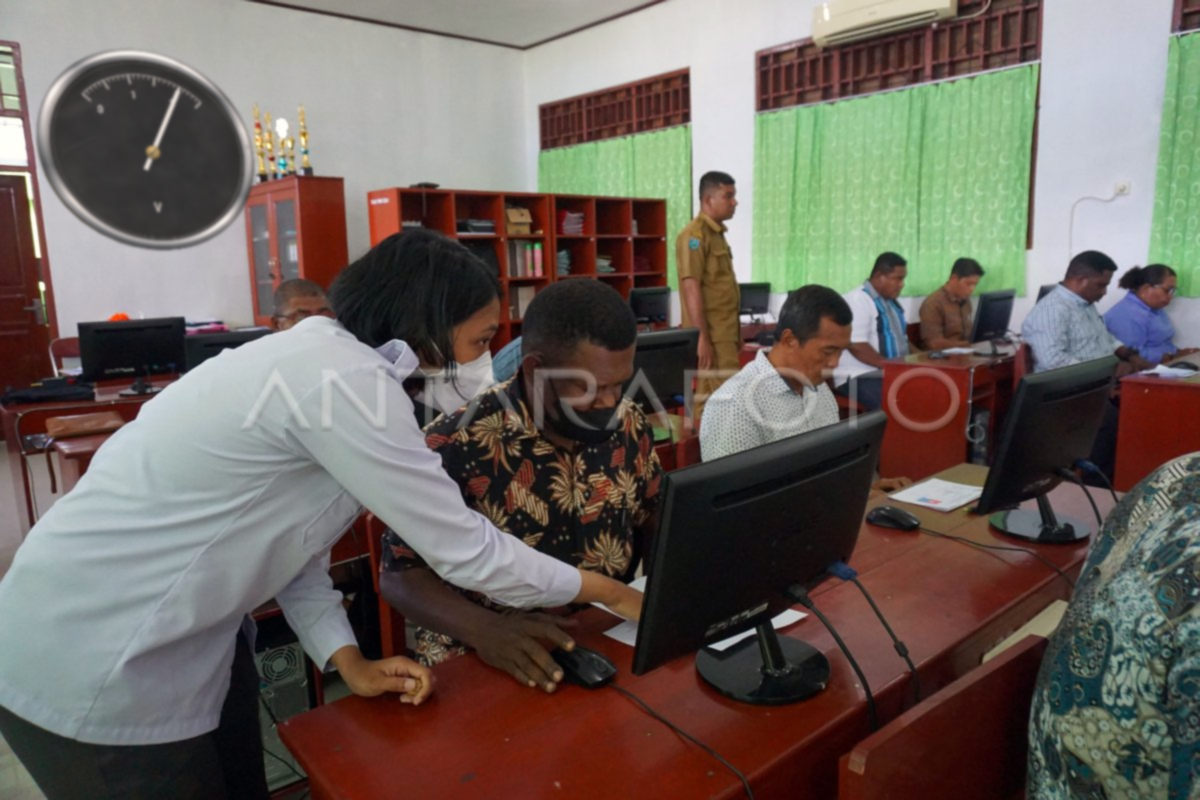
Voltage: {"value": 2, "unit": "V"}
